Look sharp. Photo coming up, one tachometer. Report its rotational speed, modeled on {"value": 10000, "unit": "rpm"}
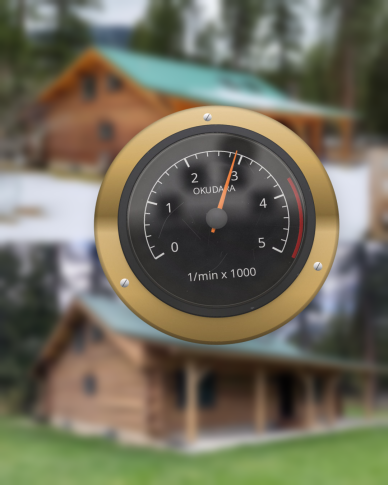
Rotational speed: {"value": 2900, "unit": "rpm"}
